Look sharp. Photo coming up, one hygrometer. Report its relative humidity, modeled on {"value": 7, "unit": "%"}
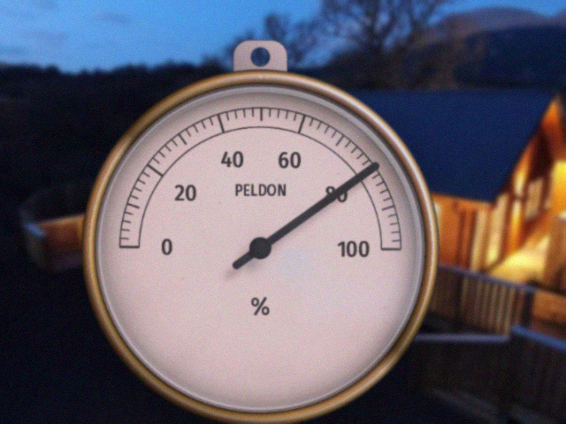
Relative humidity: {"value": 80, "unit": "%"}
